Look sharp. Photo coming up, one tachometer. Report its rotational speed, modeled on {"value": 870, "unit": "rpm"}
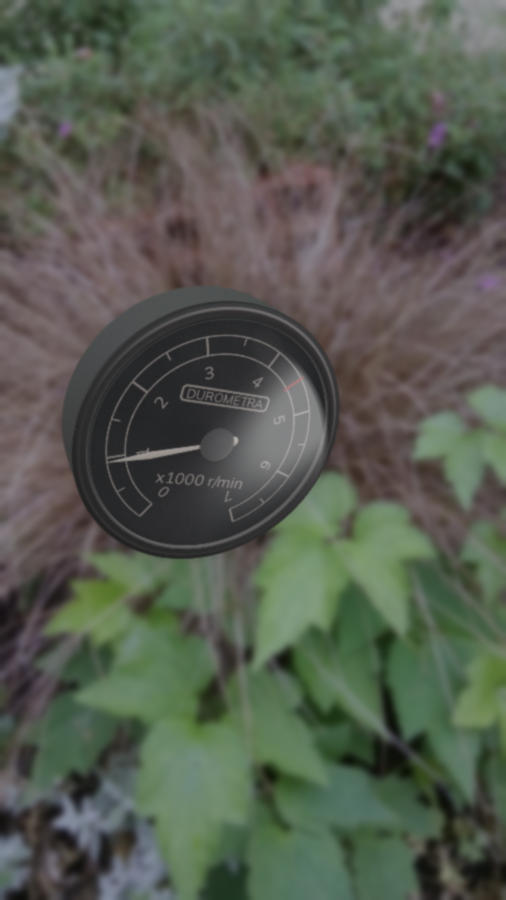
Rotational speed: {"value": 1000, "unit": "rpm"}
